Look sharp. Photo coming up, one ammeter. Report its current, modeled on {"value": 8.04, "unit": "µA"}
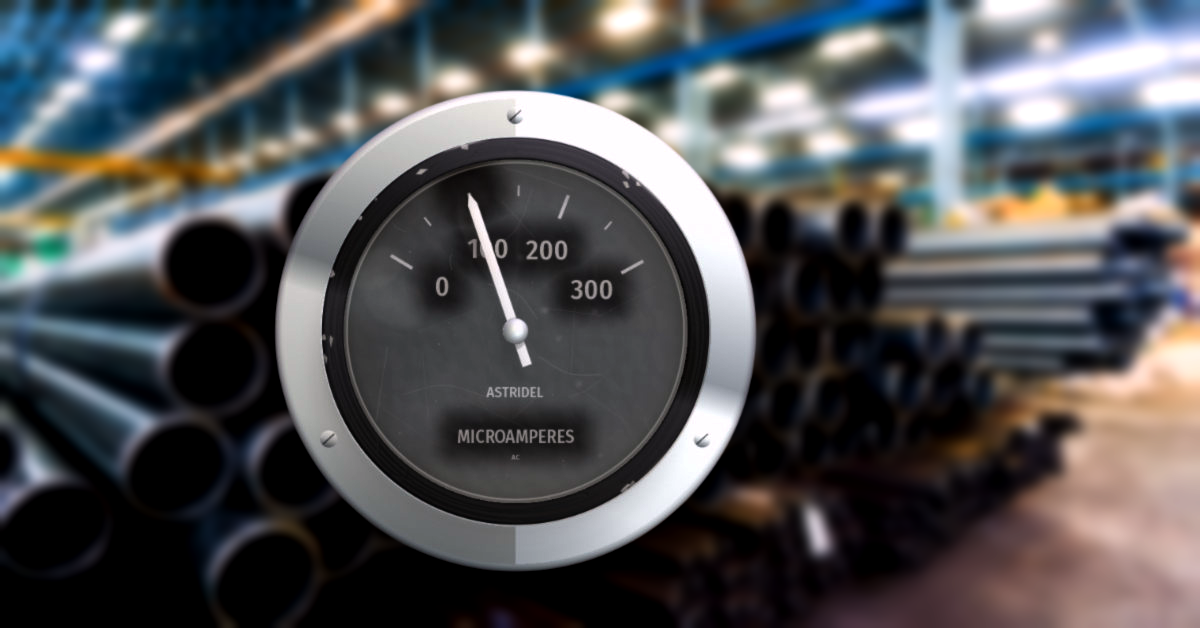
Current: {"value": 100, "unit": "µA"}
